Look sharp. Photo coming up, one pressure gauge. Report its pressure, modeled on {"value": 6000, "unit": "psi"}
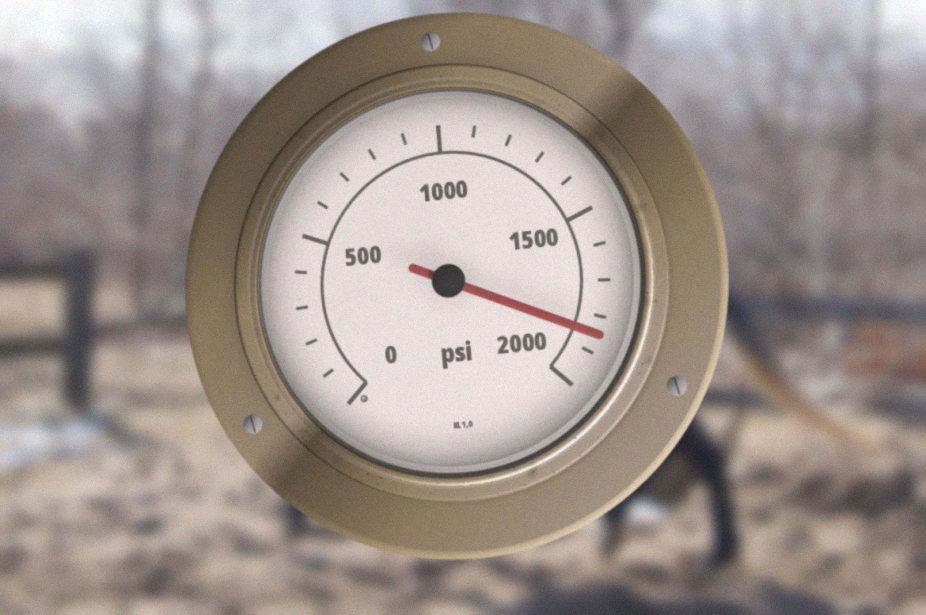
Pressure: {"value": 1850, "unit": "psi"}
